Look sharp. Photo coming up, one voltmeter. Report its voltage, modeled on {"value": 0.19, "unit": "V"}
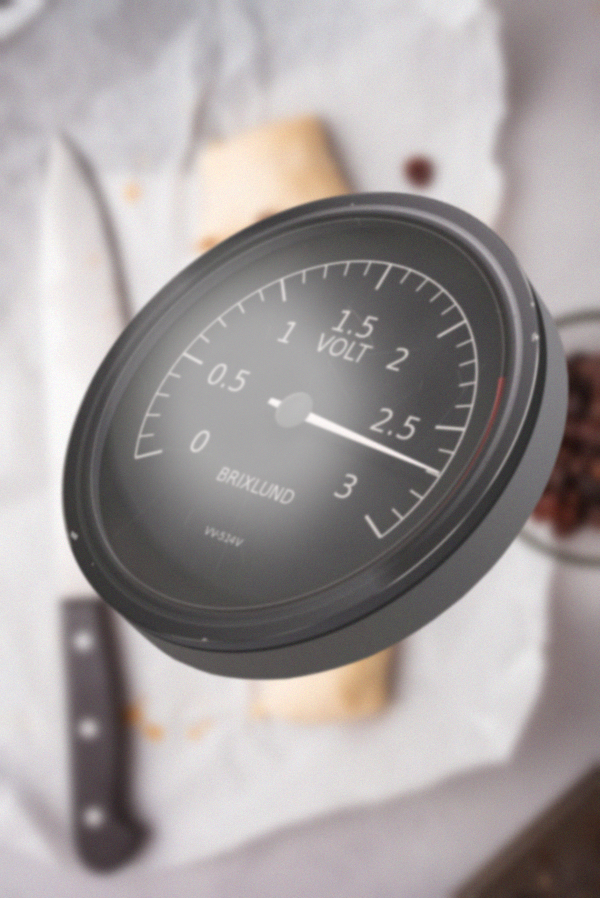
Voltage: {"value": 2.7, "unit": "V"}
